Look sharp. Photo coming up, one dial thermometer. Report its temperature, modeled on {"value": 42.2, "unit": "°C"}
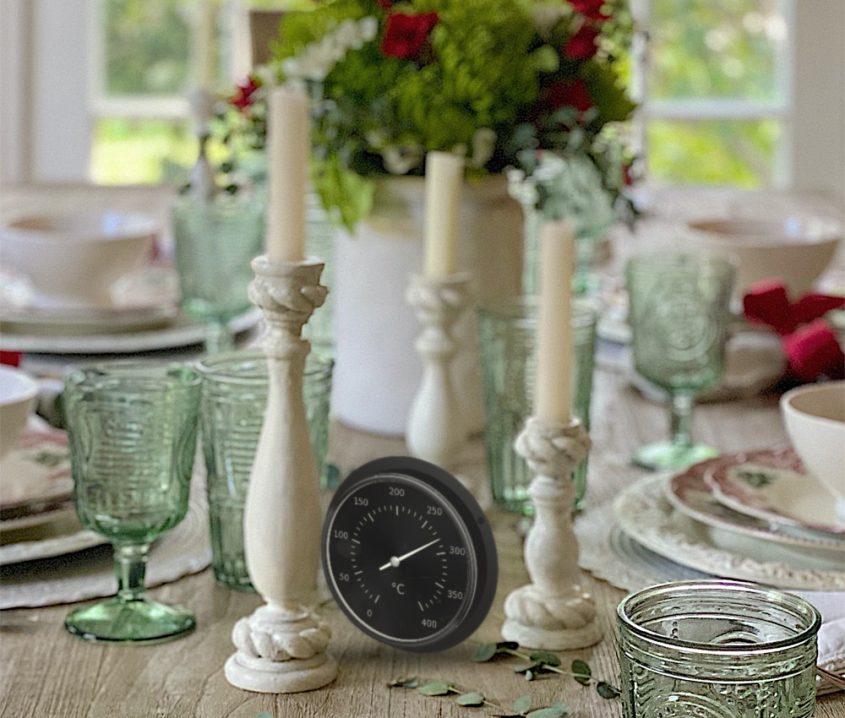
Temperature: {"value": 280, "unit": "°C"}
